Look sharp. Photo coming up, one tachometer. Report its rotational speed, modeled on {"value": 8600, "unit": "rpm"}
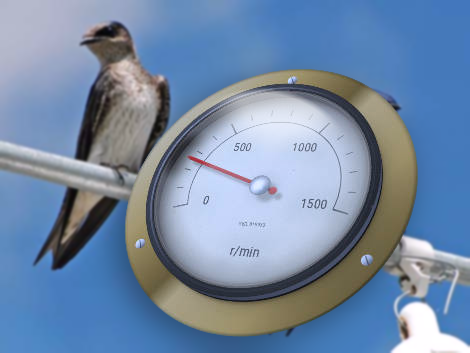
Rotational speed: {"value": 250, "unit": "rpm"}
